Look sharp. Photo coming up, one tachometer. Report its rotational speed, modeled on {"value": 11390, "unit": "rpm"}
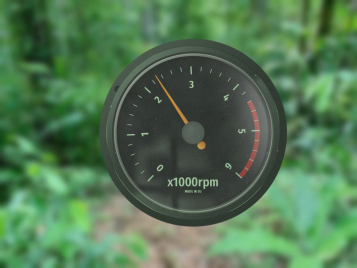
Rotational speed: {"value": 2300, "unit": "rpm"}
